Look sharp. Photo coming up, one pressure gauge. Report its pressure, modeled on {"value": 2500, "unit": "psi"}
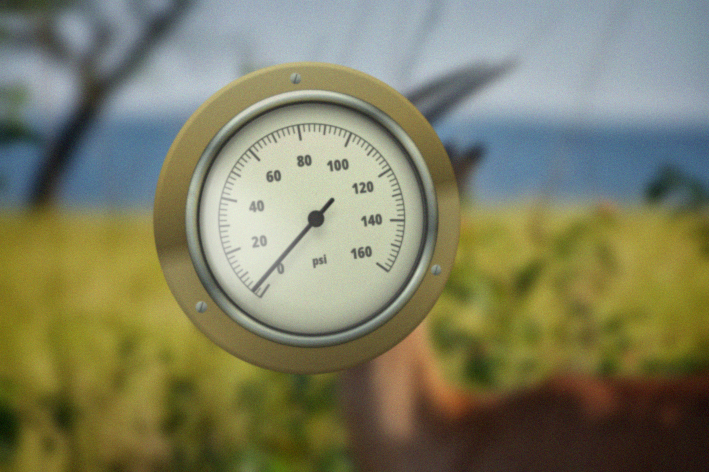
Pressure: {"value": 4, "unit": "psi"}
